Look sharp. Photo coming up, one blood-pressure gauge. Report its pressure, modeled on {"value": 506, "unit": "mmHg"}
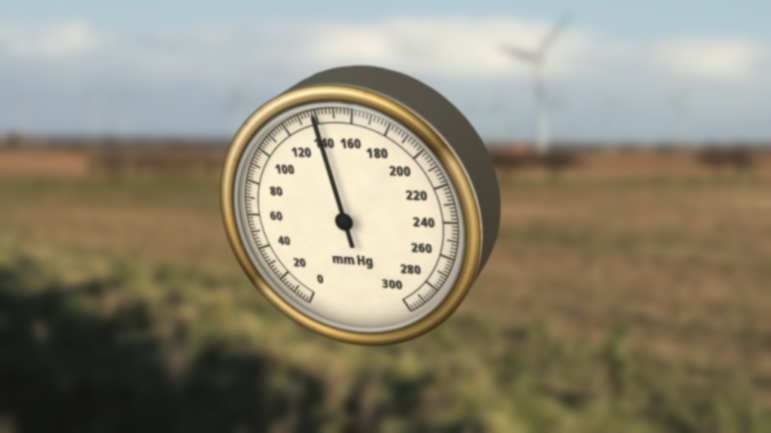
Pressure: {"value": 140, "unit": "mmHg"}
